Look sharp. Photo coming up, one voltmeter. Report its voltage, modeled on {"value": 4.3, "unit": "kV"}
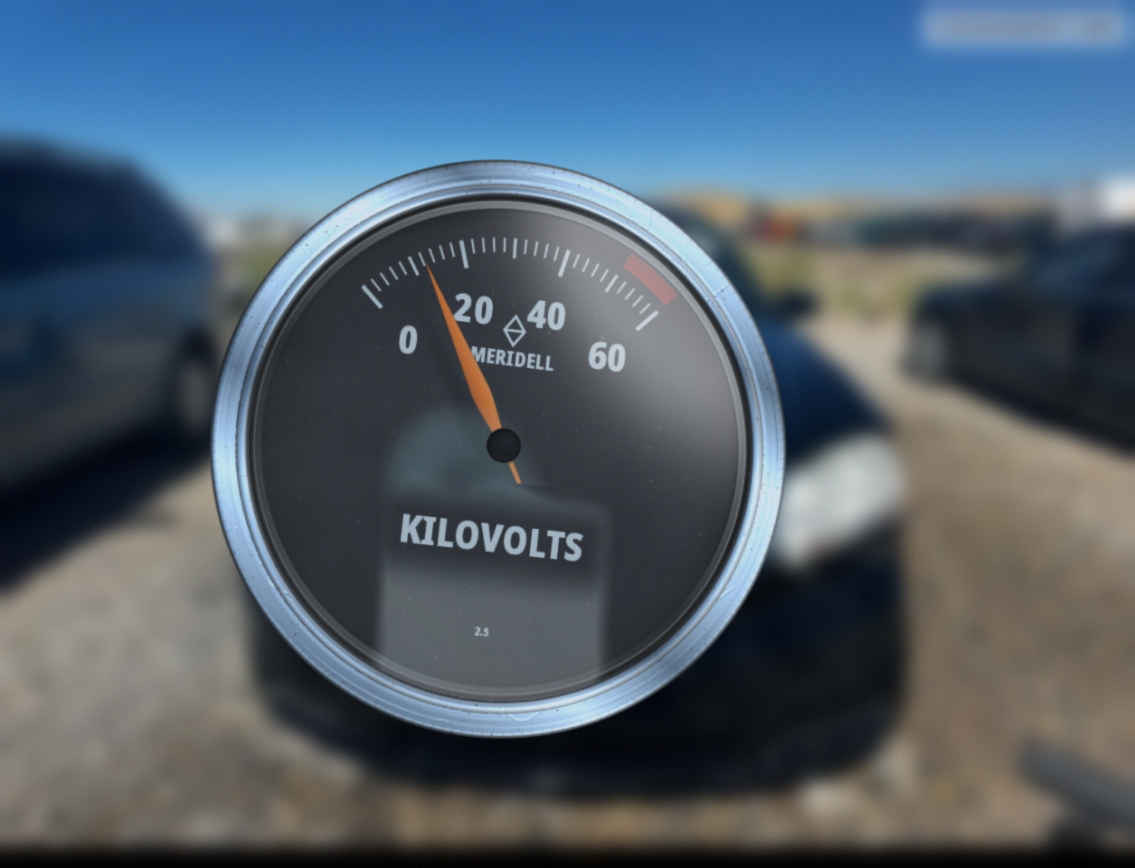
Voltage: {"value": 12, "unit": "kV"}
